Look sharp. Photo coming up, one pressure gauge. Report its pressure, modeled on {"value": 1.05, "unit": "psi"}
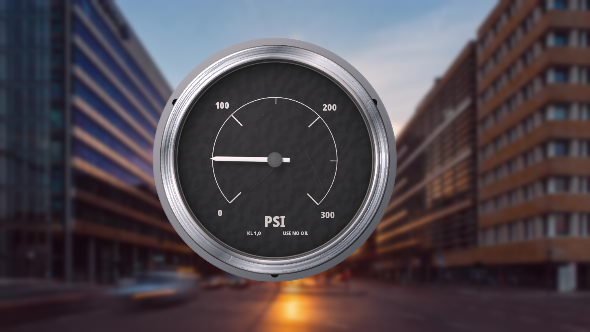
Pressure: {"value": 50, "unit": "psi"}
